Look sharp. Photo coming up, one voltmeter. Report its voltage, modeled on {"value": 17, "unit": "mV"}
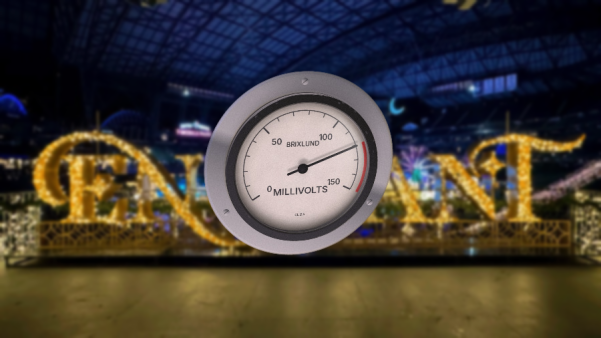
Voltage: {"value": 120, "unit": "mV"}
